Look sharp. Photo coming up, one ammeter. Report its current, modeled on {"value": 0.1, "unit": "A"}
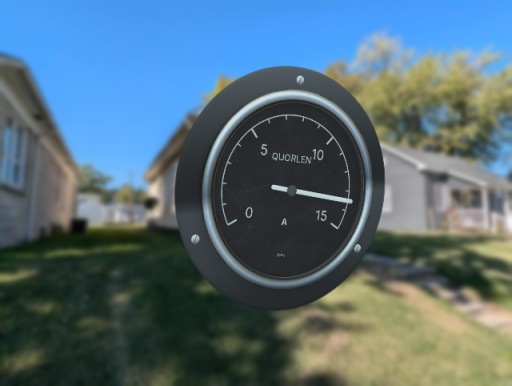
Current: {"value": 13.5, "unit": "A"}
